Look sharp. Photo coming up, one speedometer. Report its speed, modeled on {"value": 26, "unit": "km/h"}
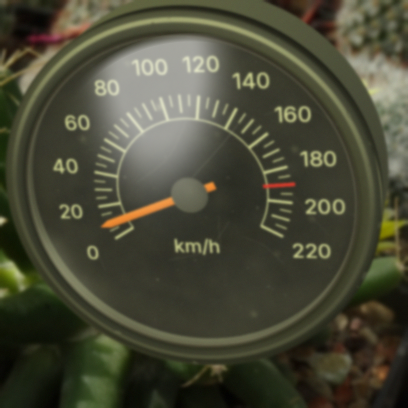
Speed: {"value": 10, "unit": "km/h"}
